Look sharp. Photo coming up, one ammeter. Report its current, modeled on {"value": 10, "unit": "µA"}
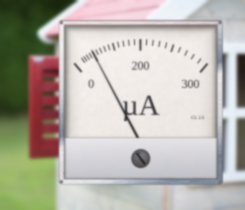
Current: {"value": 100, "unit": "µA"}
